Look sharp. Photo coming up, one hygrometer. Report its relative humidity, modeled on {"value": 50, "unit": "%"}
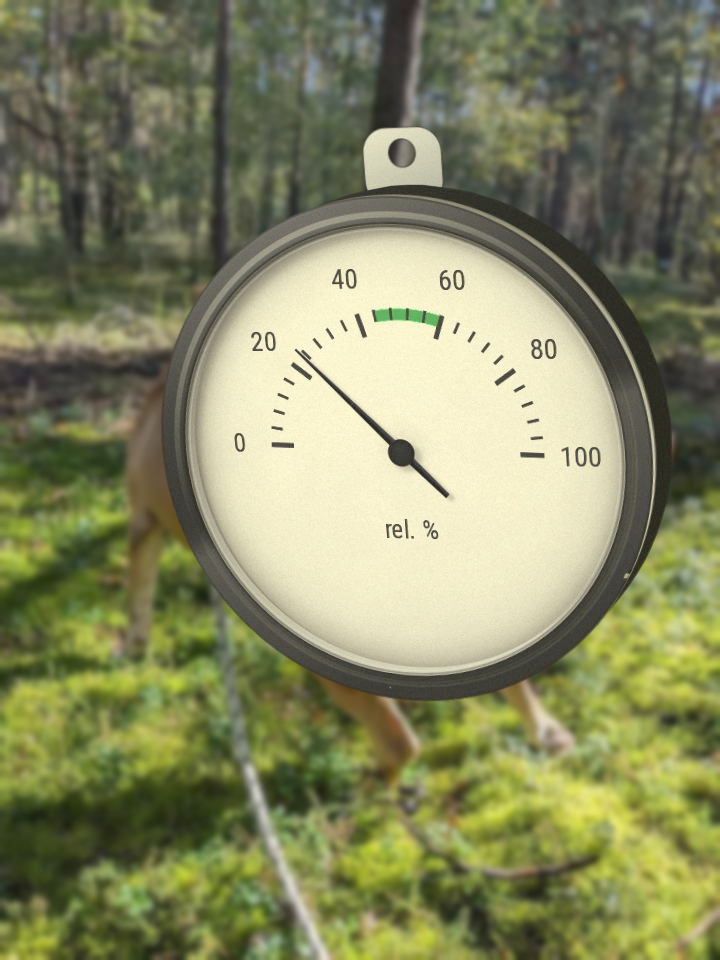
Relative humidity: {"value": 24, "unit": "%"}
